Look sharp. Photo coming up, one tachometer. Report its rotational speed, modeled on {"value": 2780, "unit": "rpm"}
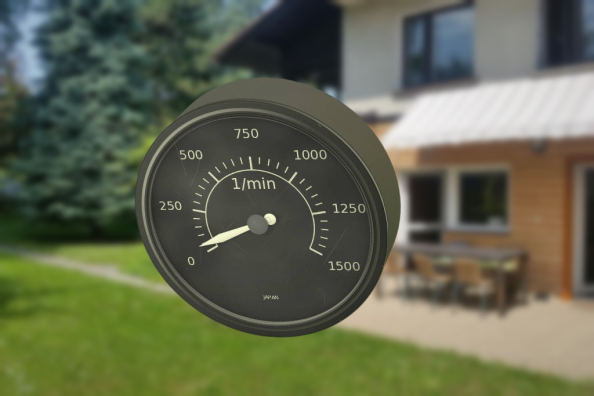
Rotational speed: {"value": 50, "unit": "rpm"}
